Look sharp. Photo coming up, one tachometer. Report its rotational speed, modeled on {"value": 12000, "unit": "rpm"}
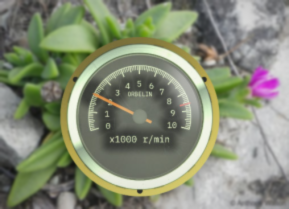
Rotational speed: {"value": 2000, "unit": "rpm"}
